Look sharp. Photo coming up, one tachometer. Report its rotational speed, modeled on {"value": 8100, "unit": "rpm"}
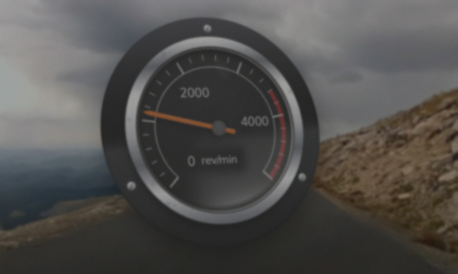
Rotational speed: {"value": 1100, "unit": "rpm"}
